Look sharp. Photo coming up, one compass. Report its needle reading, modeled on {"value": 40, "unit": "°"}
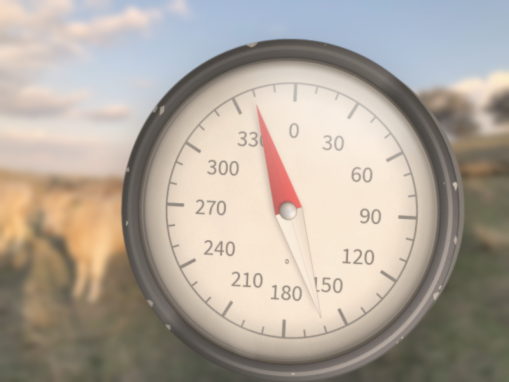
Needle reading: {"value": 340, "unit": "°"}
